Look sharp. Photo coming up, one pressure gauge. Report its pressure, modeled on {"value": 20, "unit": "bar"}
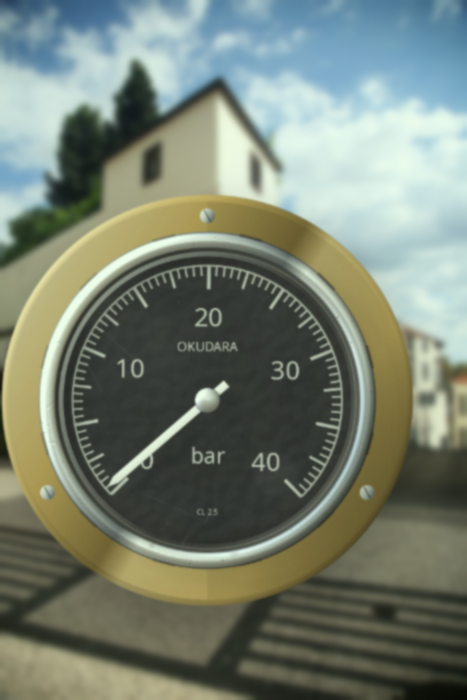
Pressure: {"value": 0.5, "unit": "bar"}
